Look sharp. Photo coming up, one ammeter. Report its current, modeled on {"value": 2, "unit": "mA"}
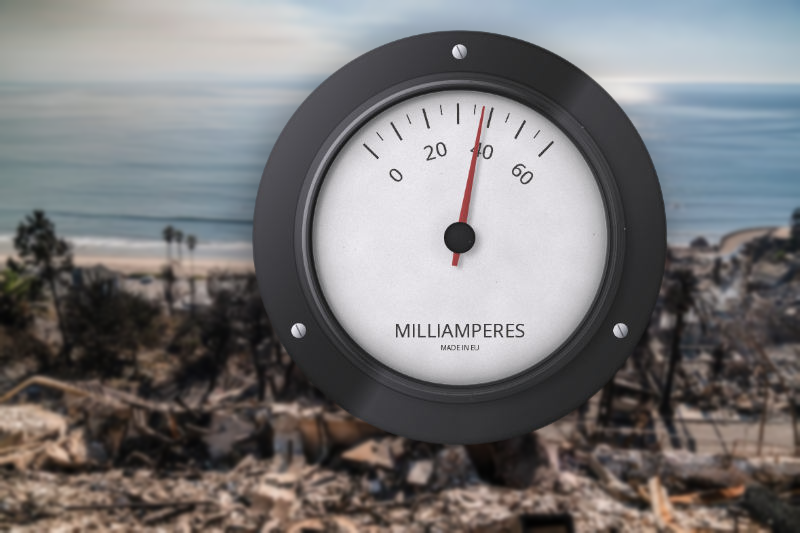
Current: {"value": 37.5, "unit": "mA"}
